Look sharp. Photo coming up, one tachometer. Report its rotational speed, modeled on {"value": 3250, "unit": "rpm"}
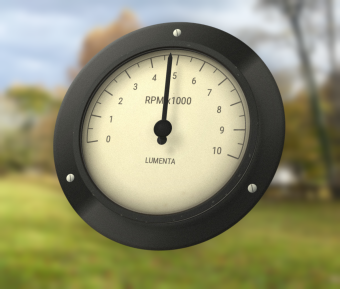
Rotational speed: {"value": 4750, "unit": "rpm"}
